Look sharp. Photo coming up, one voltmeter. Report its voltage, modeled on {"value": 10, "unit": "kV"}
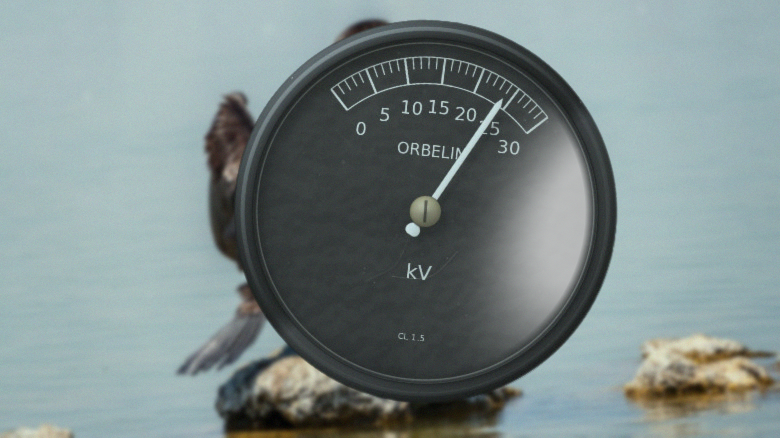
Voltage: {"value": 24, "unit": "kV"}
